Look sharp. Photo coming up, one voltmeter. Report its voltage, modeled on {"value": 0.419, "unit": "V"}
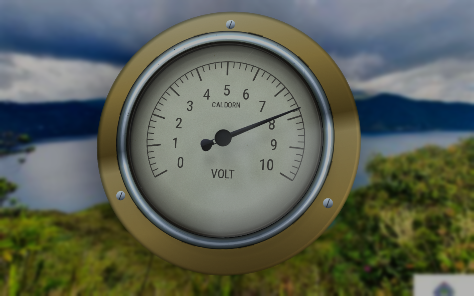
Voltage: {"value": 7.8, "unit": "V"}
